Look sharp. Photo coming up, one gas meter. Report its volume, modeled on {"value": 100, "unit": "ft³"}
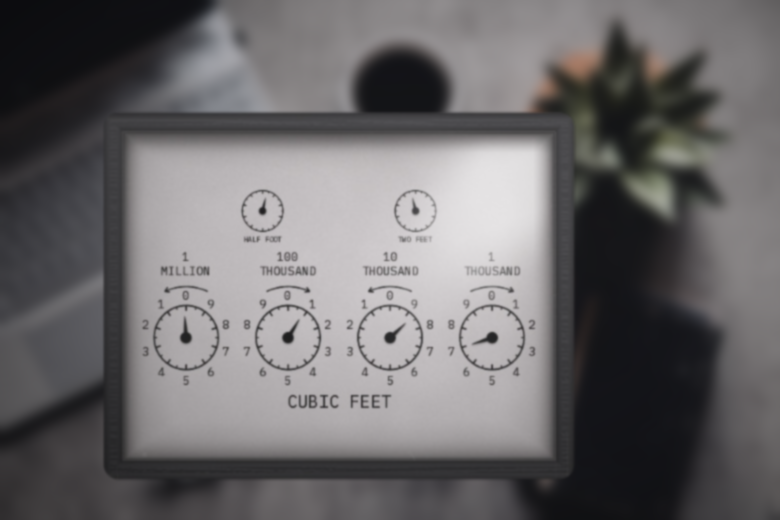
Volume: {"value": 8700, "unit": "ft³"}
